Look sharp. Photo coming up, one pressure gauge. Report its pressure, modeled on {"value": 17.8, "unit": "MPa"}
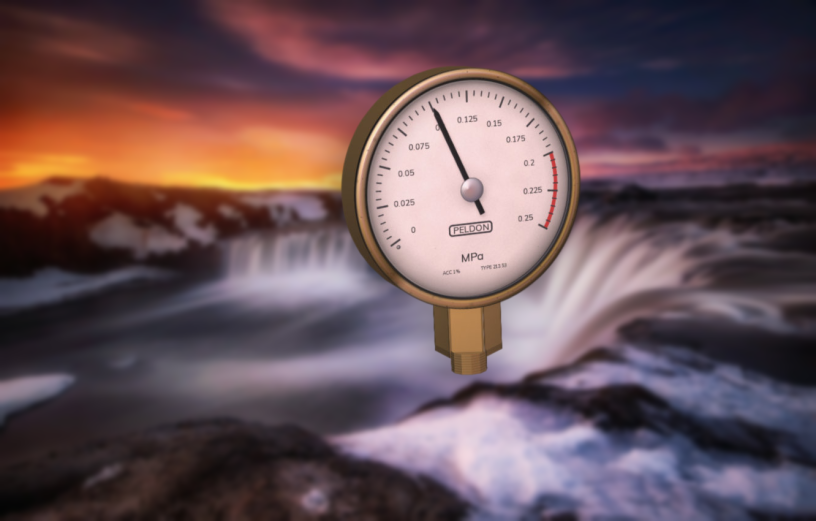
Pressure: {"value": 0.1, "unit": "MPa"}
